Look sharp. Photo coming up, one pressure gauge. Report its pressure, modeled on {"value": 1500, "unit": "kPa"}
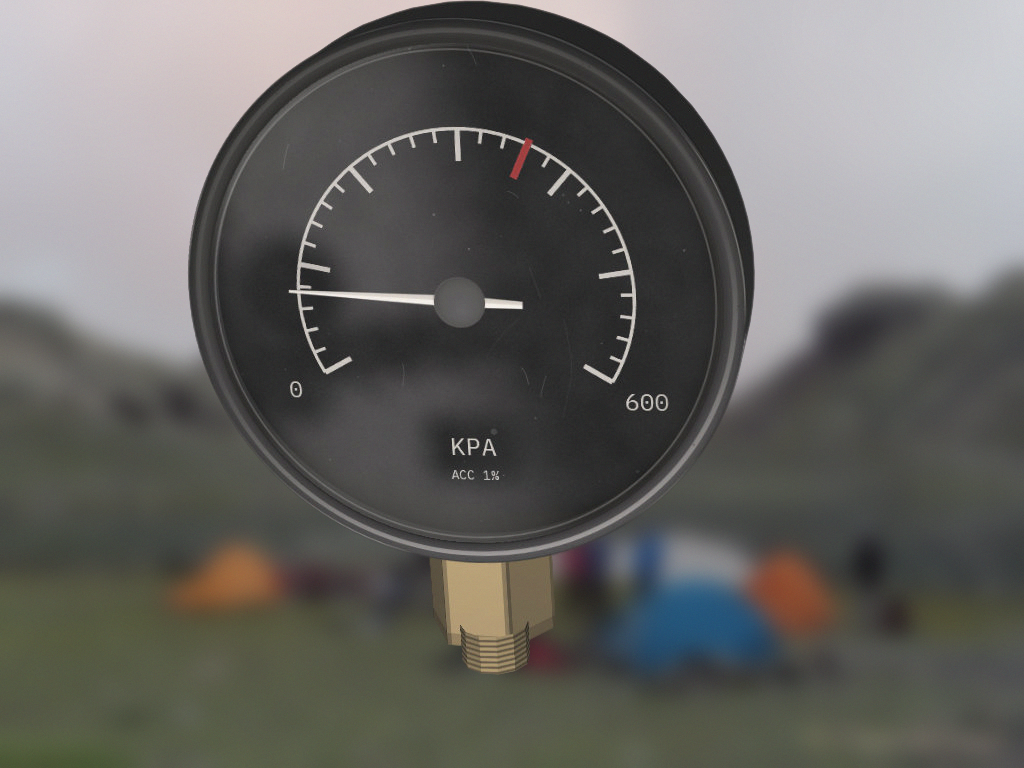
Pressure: {"value": 80, "unit": "kPa"}
